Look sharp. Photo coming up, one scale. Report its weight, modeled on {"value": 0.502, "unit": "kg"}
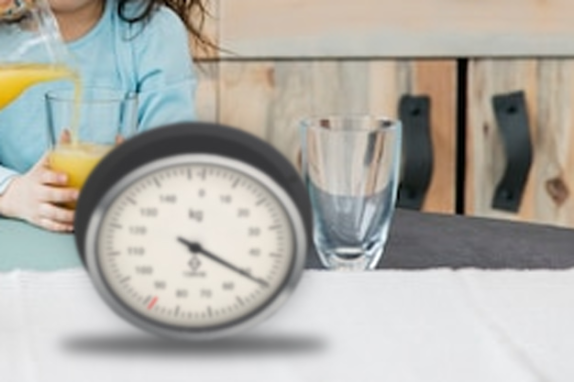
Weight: {"value": 50, "unit": "kg"}
